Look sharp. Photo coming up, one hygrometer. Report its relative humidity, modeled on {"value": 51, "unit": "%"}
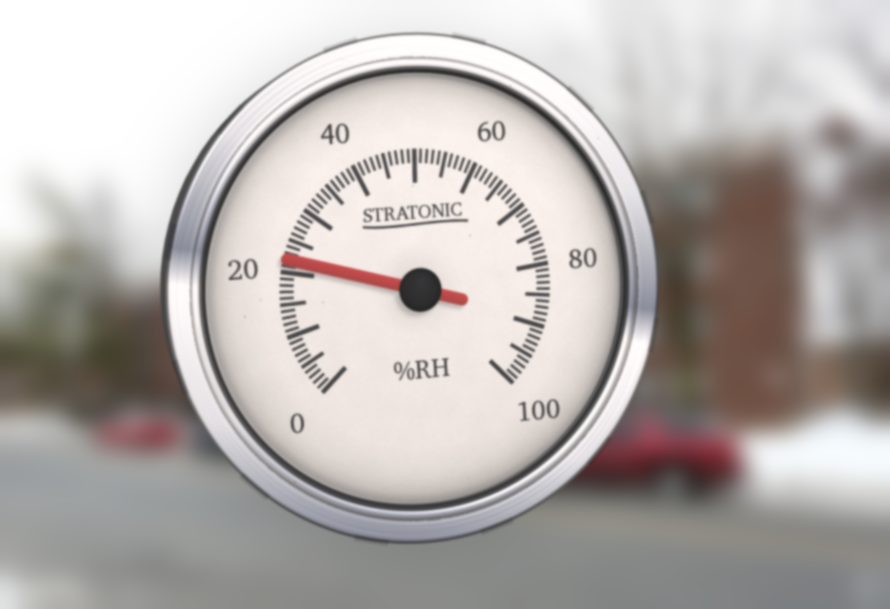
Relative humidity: {"value": 22, "unit": "%"}
